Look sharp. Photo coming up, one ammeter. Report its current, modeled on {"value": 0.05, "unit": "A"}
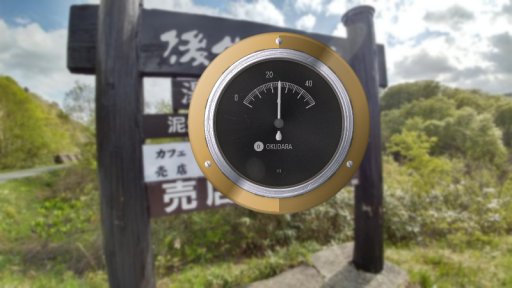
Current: {"value": 25, "unit": "A"}
